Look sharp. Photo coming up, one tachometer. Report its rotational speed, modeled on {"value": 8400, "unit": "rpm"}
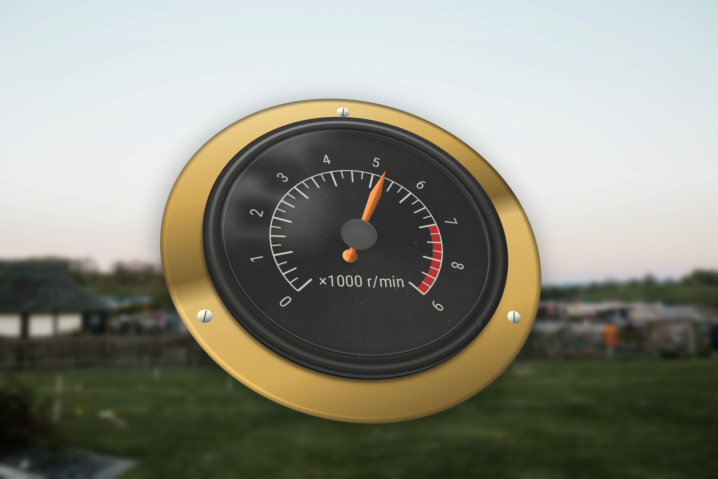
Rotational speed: {"value": 5250, "unit": "rpm"}
